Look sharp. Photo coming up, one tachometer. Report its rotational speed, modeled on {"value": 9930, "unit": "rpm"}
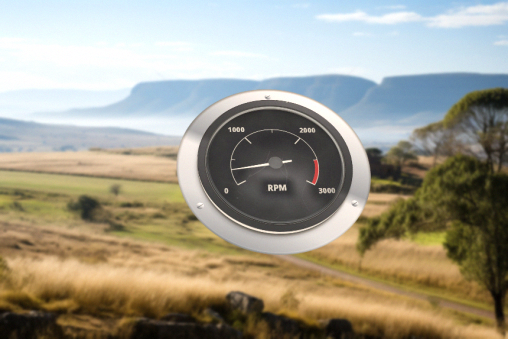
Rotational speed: {"value": 250, "unit": "rpm"}
